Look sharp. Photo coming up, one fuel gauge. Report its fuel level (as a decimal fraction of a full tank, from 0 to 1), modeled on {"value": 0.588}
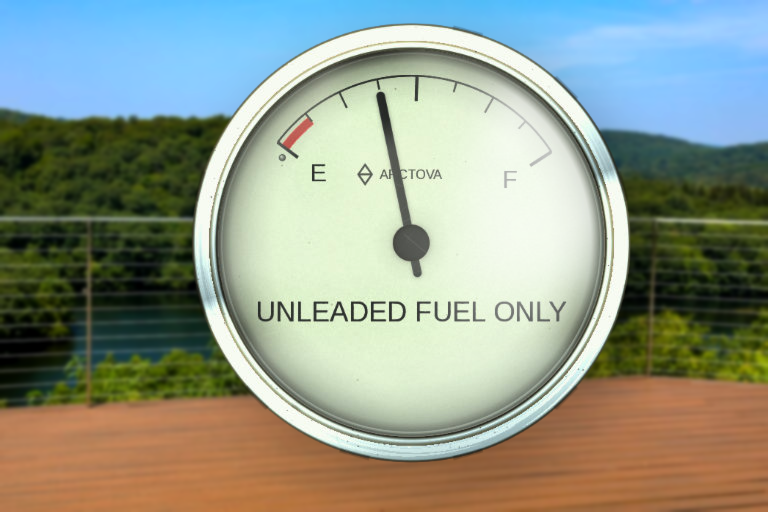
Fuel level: {"value": 0.375}
